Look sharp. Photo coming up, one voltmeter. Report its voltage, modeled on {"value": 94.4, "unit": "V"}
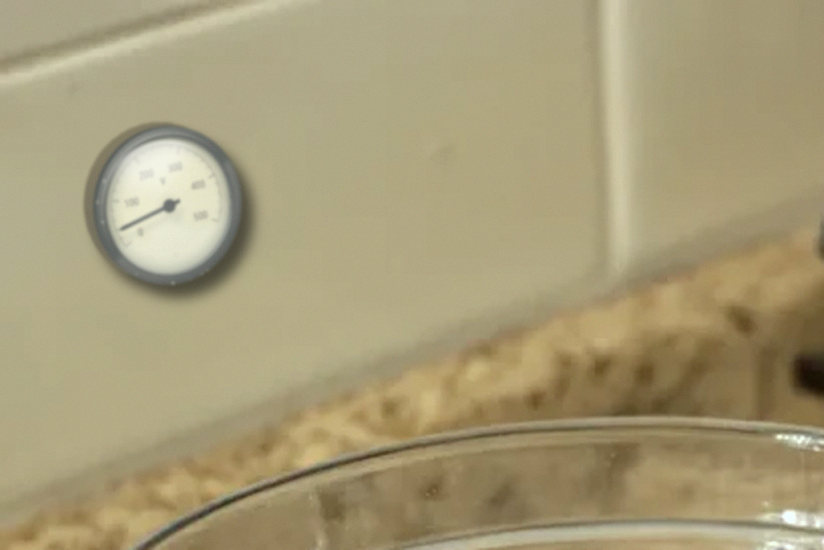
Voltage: {"value": 40, "unit": "V"}
